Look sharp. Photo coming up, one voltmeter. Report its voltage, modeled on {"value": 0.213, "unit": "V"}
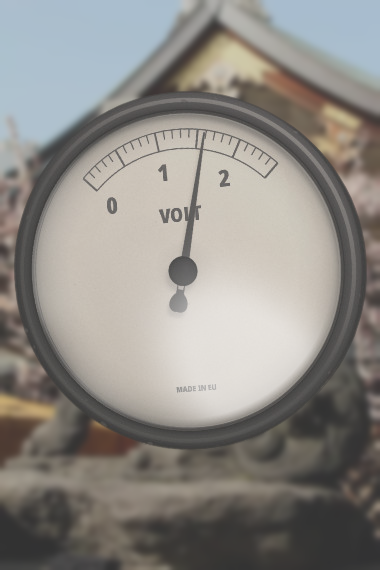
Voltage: {"value": 1.6, "unit": "V"}
